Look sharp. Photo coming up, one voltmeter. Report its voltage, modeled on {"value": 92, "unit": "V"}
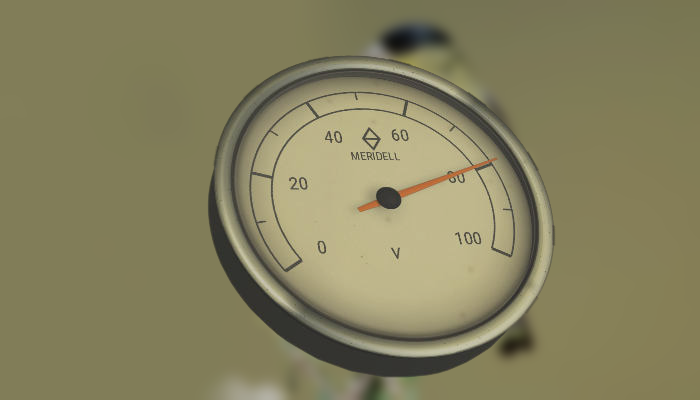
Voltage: {"value": 80, "unit": "V"}
